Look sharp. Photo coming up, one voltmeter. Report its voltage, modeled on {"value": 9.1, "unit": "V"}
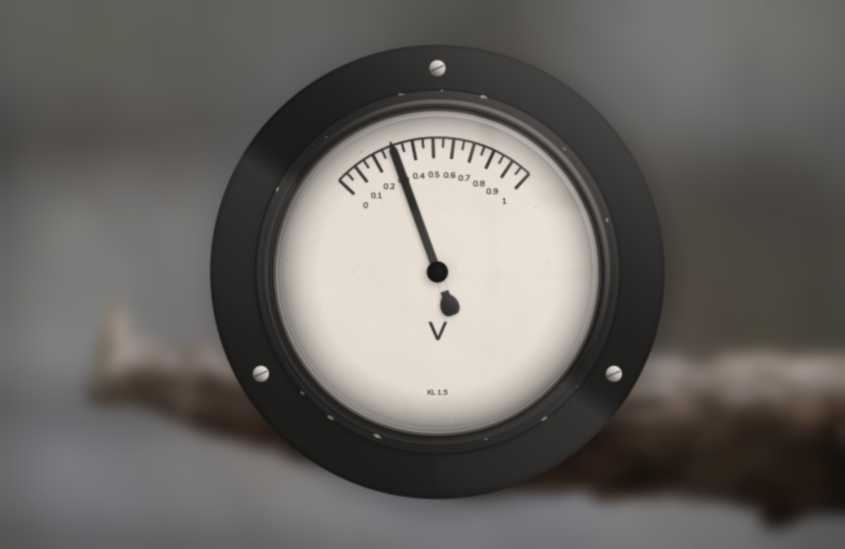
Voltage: {"value": 0.3, "unit": "V"}
